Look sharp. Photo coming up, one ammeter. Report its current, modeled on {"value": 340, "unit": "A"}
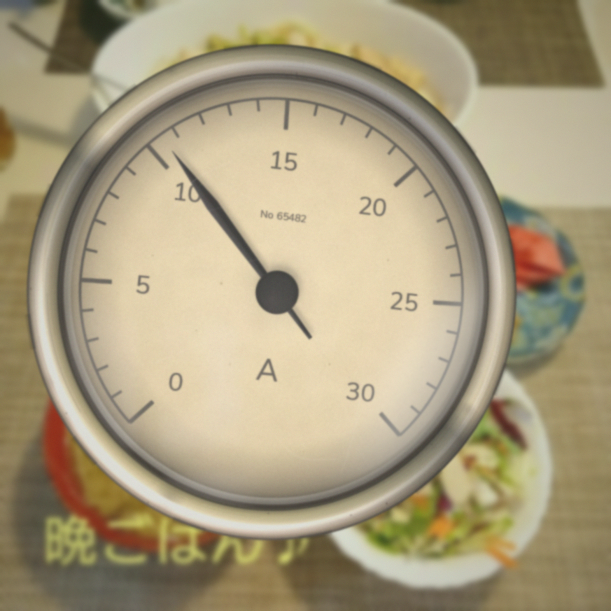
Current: {"value": 10.5, "unit": "A"}
